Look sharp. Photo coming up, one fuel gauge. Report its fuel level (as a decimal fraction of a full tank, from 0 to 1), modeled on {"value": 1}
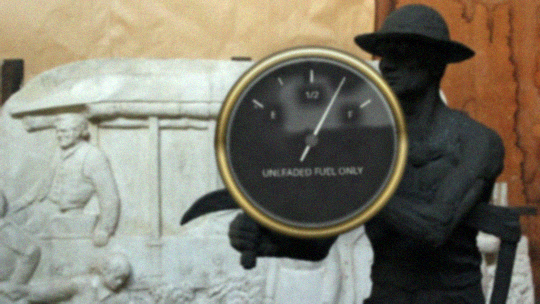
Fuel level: {"value": 0.75}
